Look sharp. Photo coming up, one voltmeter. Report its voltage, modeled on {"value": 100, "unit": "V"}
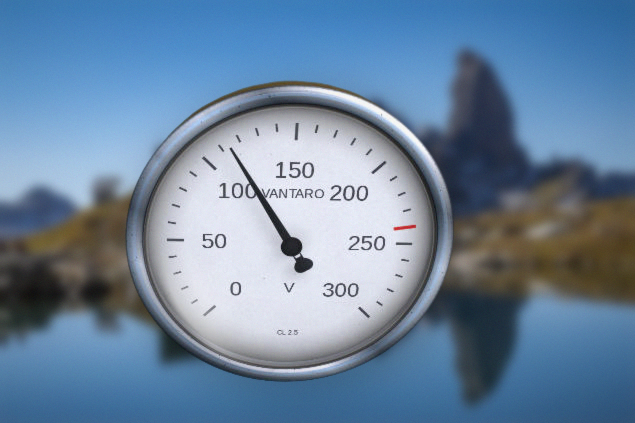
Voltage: {"value": 115, "unit": "V"}
